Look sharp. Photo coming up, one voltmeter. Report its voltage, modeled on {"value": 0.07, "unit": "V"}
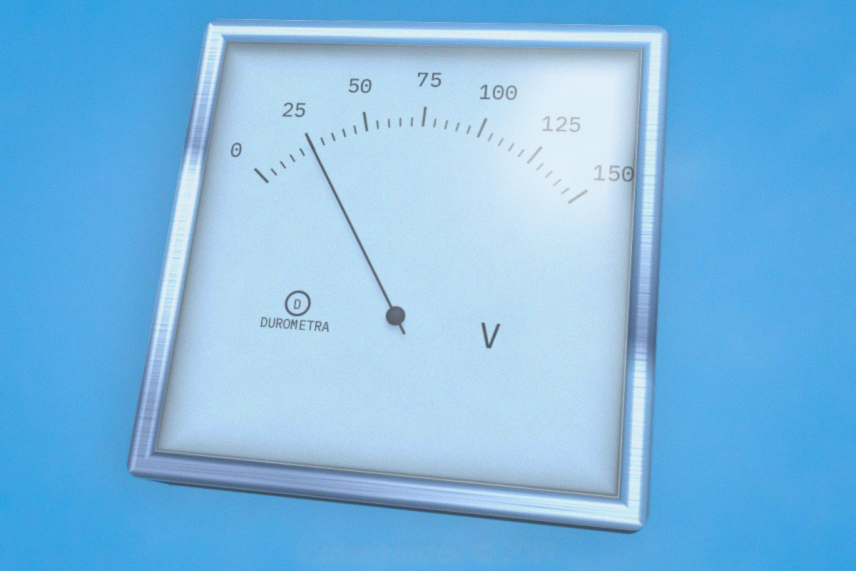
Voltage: {"value": 25, "unit": "V"}
